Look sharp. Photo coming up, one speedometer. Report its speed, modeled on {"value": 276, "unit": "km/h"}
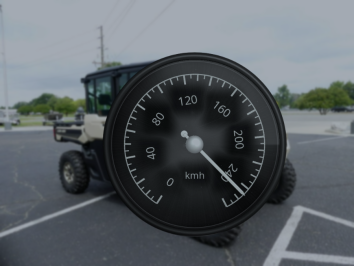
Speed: {"value": 245, "unit": "km/h"}
